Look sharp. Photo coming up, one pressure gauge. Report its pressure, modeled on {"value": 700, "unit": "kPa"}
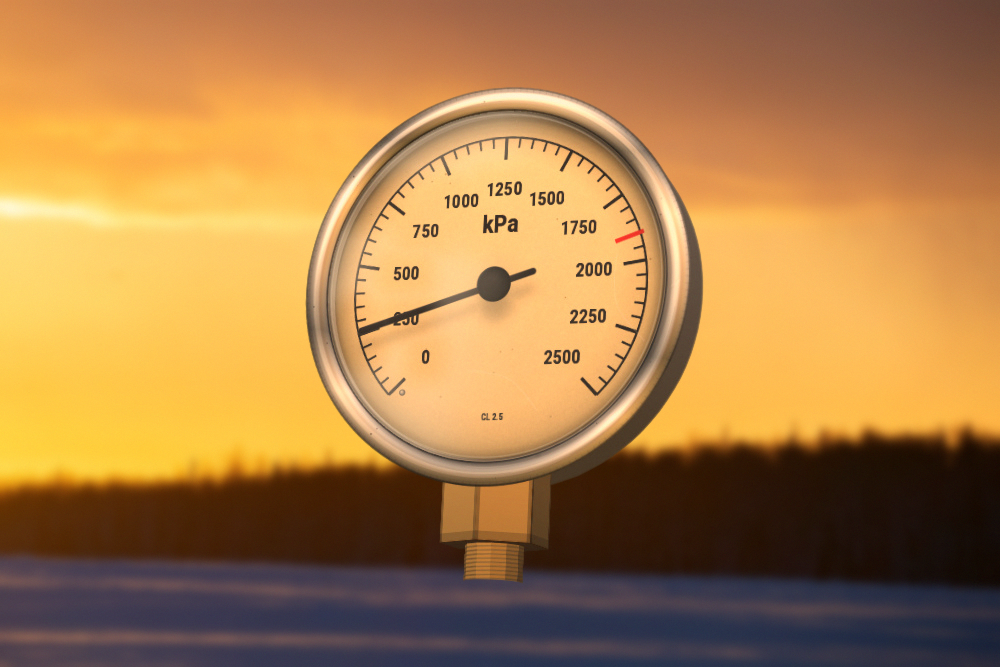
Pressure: {"value": 250, "unit": "kPa"}
